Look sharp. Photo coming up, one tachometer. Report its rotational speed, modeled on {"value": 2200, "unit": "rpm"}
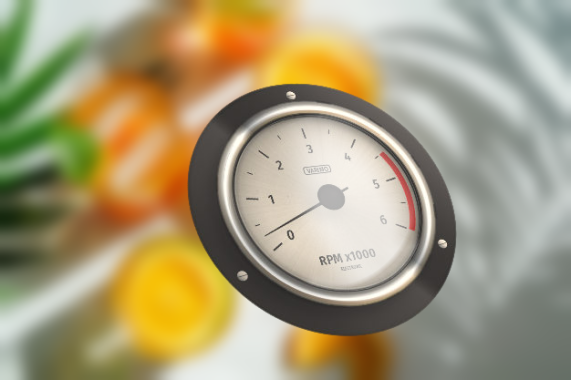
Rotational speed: {"value": 250, "unit": "rpm"}
